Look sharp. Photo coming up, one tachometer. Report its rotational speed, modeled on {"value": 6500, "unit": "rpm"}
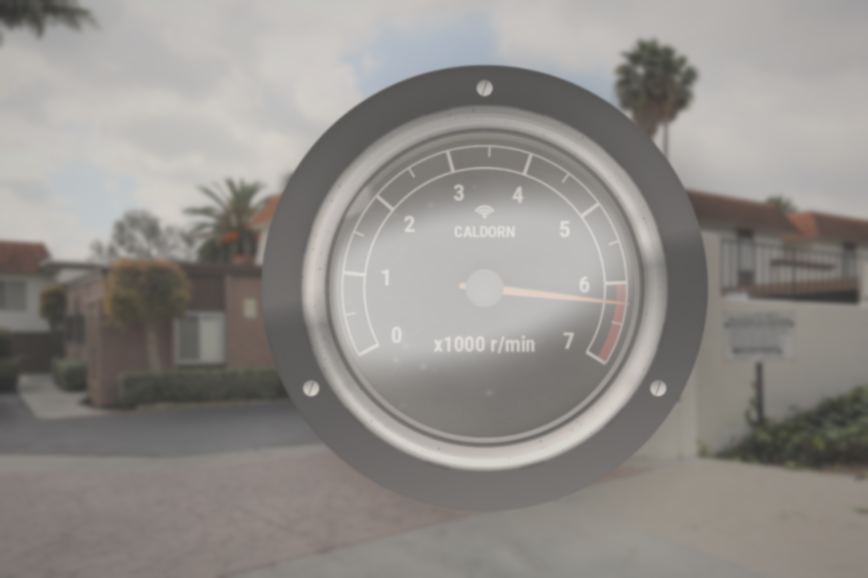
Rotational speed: {"value": 6250, "unit": "rpm"}
